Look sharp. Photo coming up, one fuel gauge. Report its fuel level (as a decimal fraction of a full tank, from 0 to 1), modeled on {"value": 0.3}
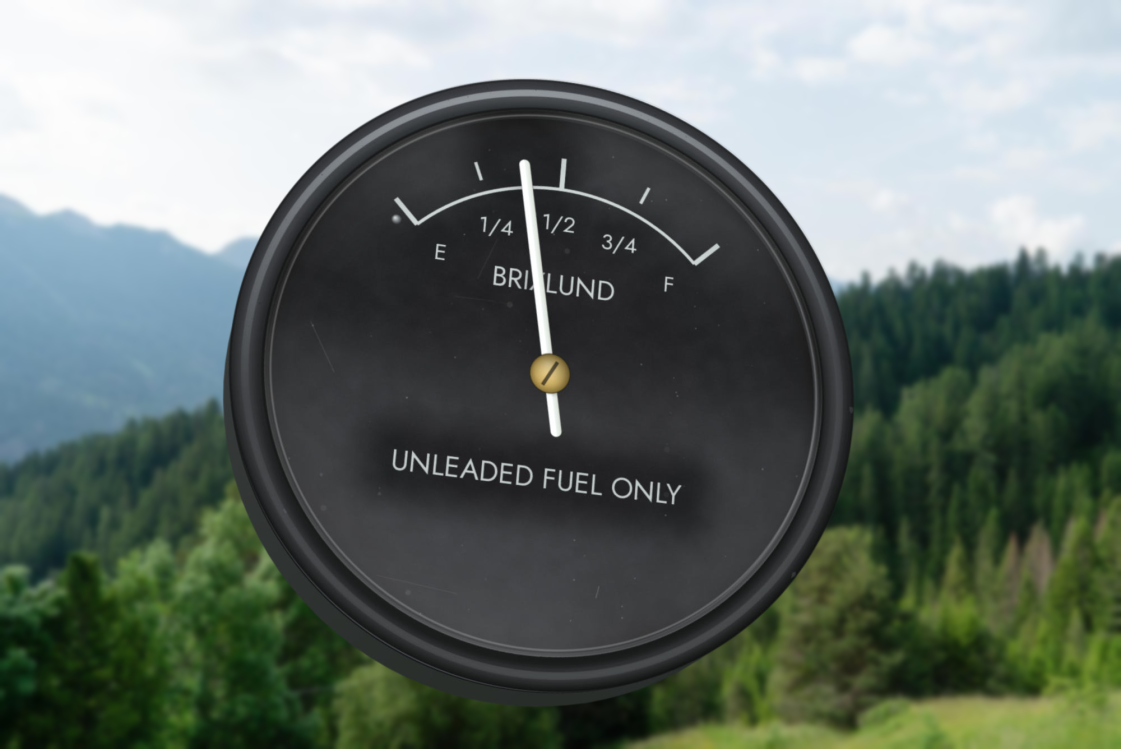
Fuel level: {"value": 0.375}
